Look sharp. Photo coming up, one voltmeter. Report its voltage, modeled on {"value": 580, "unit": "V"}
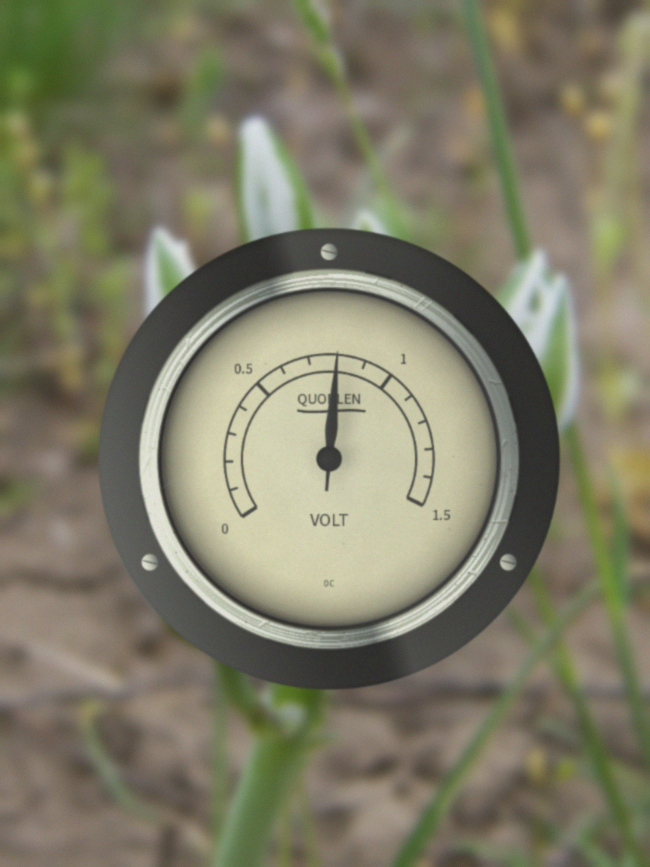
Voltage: {"value": 0.8, "unit": "V"}
